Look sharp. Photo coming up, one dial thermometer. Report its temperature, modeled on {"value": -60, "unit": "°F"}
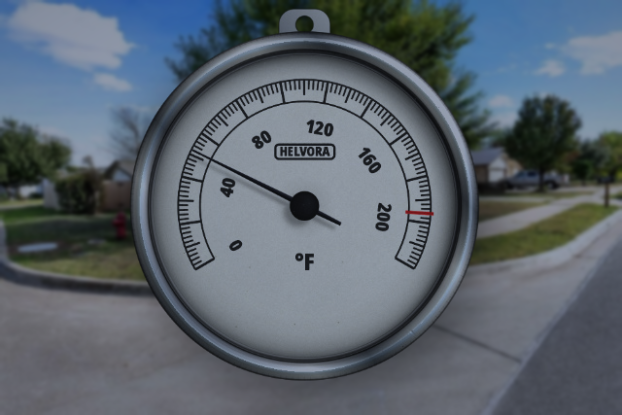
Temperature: {"value": 52, "unit": "°F"}
